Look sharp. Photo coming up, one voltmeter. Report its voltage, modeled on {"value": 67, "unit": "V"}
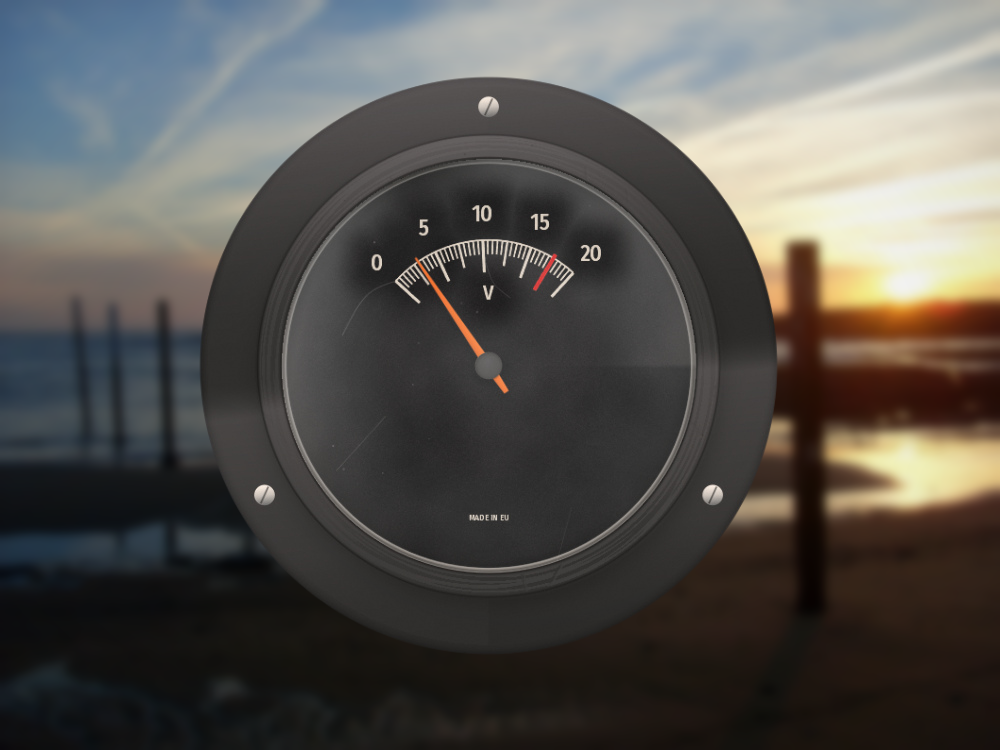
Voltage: {"value": 3, "unit": "V"}
